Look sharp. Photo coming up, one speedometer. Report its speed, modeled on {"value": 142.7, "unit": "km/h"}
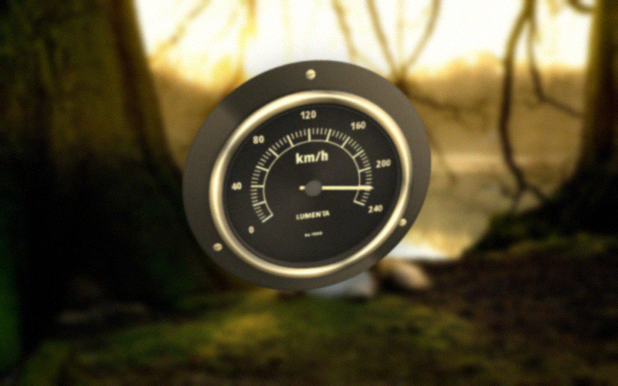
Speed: {"value": 220, "unit": "km/h"}
